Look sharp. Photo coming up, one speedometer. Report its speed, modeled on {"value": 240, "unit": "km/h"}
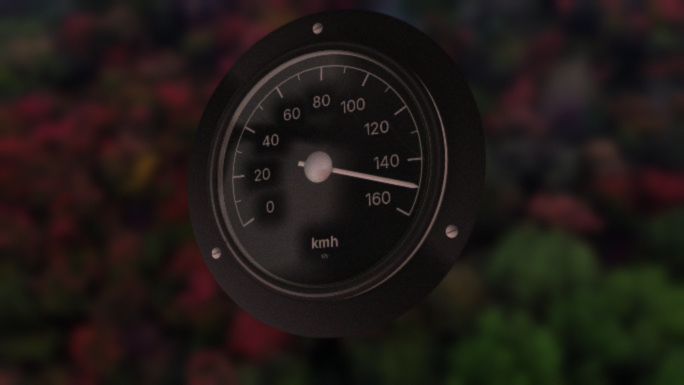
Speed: {"value": 150, "unit": "km/h"}
